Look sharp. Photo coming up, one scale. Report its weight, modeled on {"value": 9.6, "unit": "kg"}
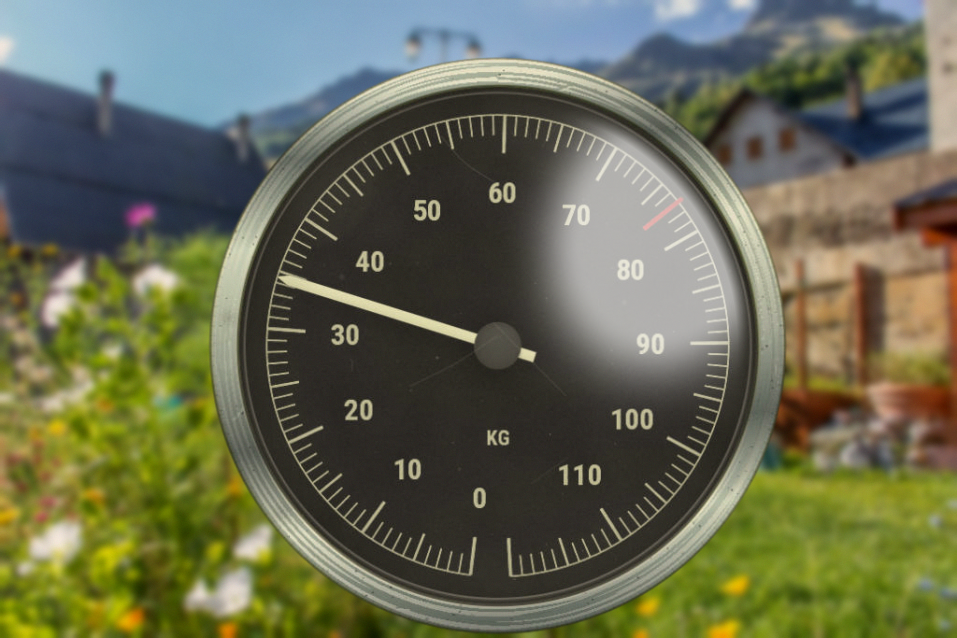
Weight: {"value": 34.5, "unit": "kg"}
